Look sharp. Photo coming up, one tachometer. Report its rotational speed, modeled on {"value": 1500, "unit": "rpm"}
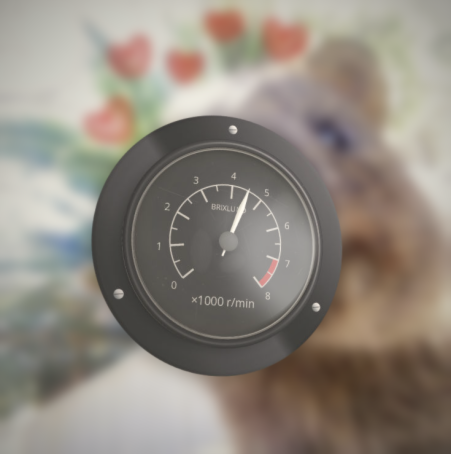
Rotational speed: {"value": 4500, "unit": "rpm"}
